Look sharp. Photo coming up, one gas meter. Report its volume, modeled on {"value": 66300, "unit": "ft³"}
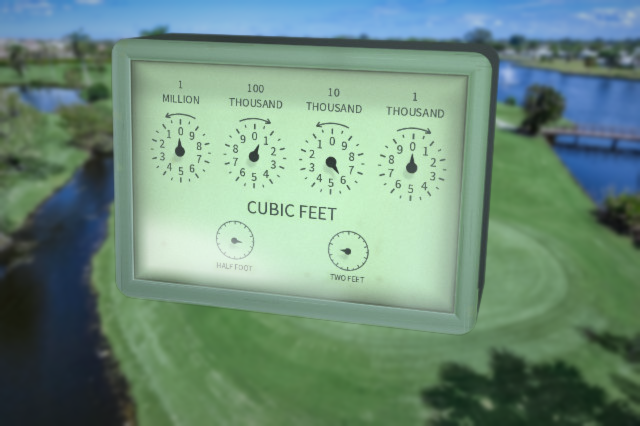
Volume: {"value": 6000, "unit": "ft³"}
